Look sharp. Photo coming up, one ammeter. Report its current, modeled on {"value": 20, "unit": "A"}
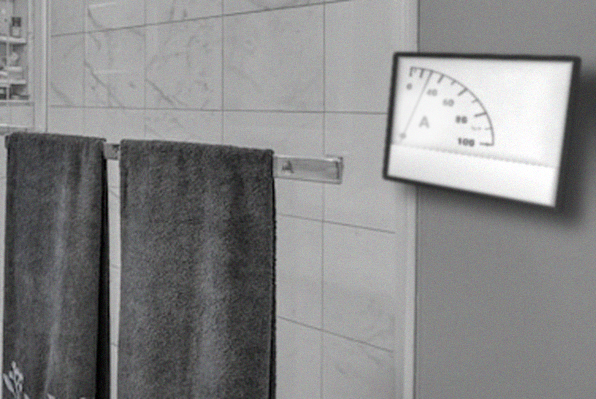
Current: {"value": 30, "unit": "A"}
